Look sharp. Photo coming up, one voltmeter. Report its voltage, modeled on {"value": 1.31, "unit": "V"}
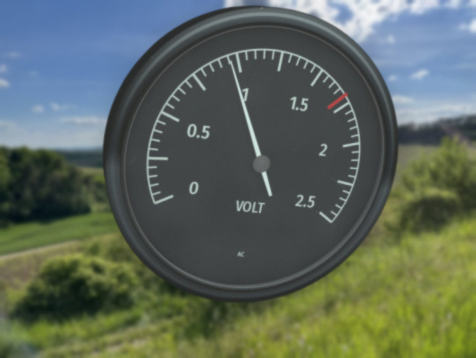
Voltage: {"value": 0.95, "unit": "V"}
